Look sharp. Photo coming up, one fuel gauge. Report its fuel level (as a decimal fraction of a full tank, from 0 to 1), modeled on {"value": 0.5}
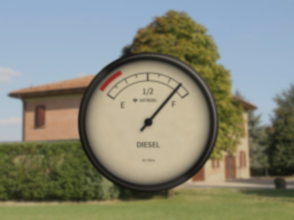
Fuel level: {"value": 0.875}
